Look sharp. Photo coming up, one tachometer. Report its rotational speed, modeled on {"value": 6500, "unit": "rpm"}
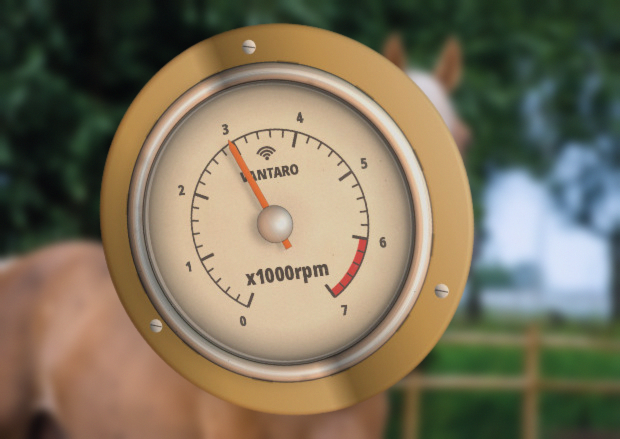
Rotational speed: {"value": 3000, "unit": "rpm"}
